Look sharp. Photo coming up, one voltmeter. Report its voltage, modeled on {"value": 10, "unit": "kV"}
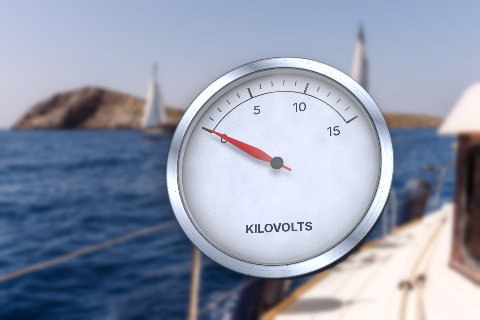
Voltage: {"value": 0, "unit": "kV"}
